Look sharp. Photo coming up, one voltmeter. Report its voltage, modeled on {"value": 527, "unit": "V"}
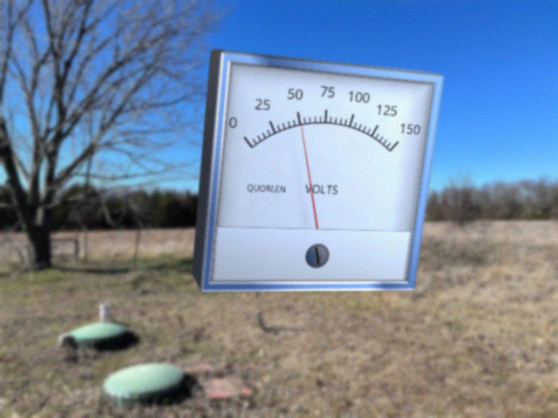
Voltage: {"value": 50, "unit": "V"}
